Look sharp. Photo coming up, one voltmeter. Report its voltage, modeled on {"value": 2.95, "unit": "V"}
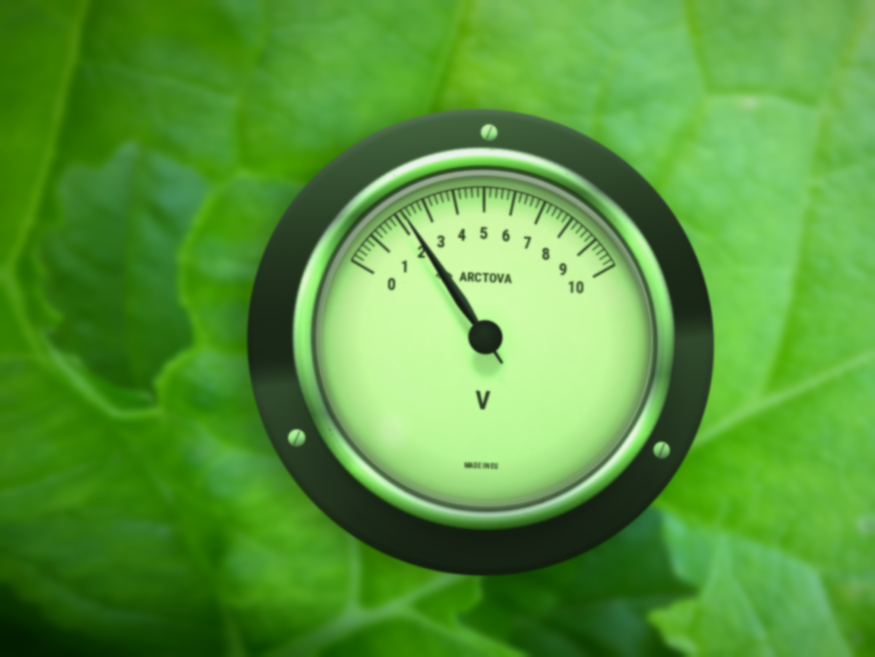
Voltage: {"value": 2.2, "unit": "V"}
